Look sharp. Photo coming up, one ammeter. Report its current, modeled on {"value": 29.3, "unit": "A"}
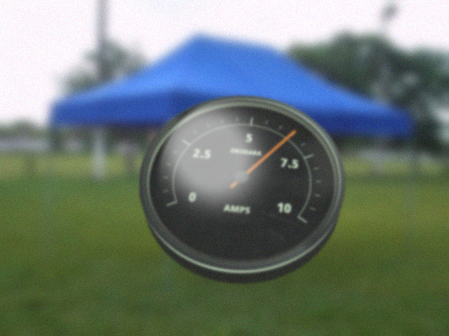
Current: {"value": 6.5, "unit": "A"}
